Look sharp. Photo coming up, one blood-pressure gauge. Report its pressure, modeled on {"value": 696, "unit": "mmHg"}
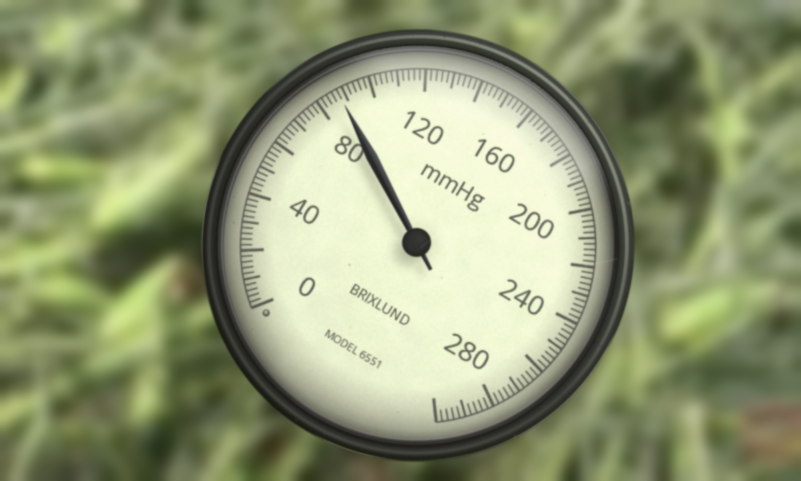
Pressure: {"value": 88, "unit": "mmHg"}
